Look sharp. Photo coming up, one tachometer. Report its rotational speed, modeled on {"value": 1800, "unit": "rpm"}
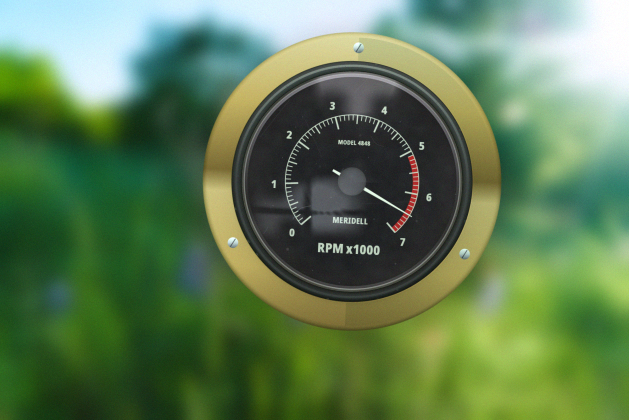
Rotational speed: {"value": 6500, "unit": "rpm"}
